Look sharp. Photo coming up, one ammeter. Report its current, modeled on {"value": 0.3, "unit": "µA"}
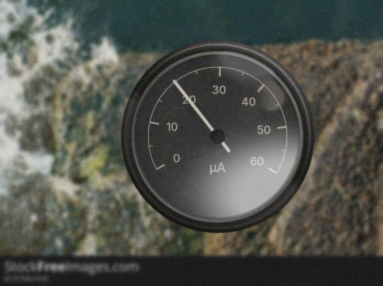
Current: {"value": 20, "unit": "µA"}
